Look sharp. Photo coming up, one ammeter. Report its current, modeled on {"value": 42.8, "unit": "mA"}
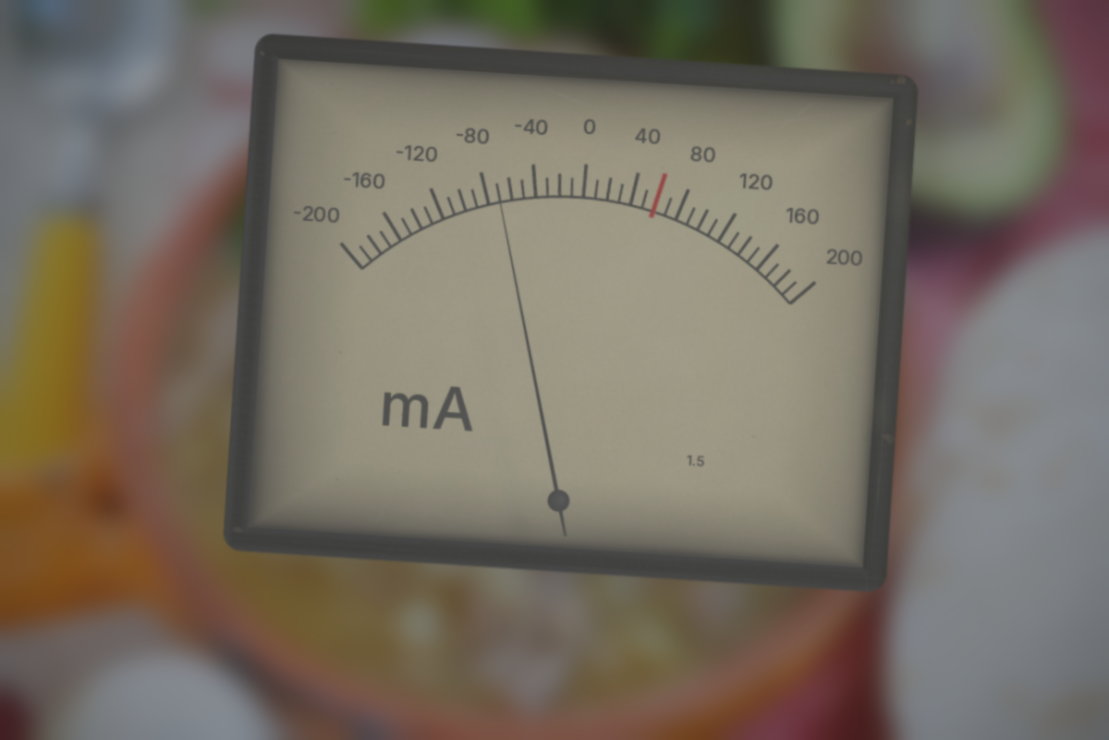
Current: {"value": -70, "unit": "mA"}
